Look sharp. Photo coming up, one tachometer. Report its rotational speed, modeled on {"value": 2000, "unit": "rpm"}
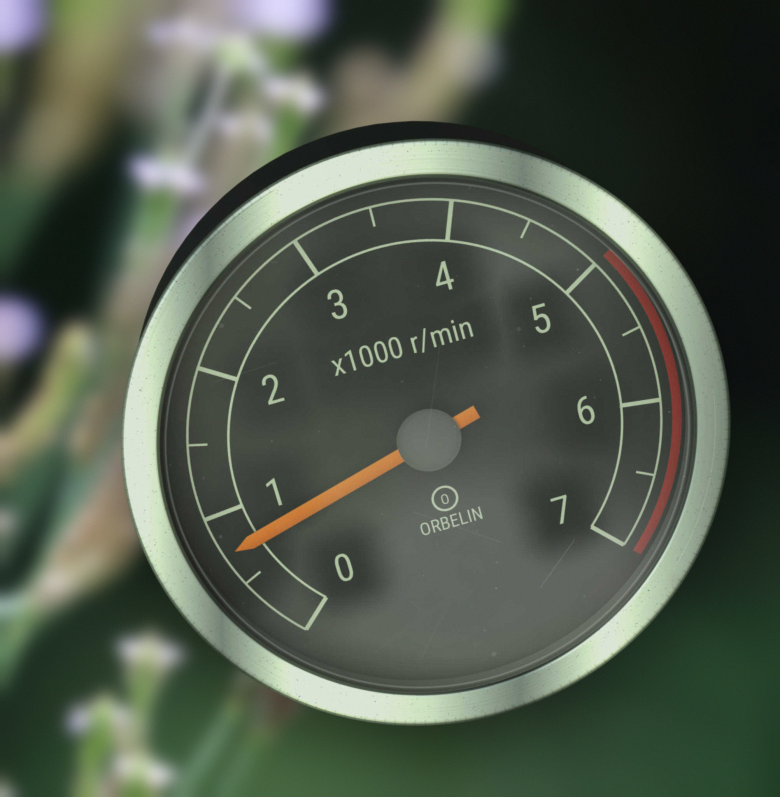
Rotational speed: {"value": 750, "unit": "rpm"}
